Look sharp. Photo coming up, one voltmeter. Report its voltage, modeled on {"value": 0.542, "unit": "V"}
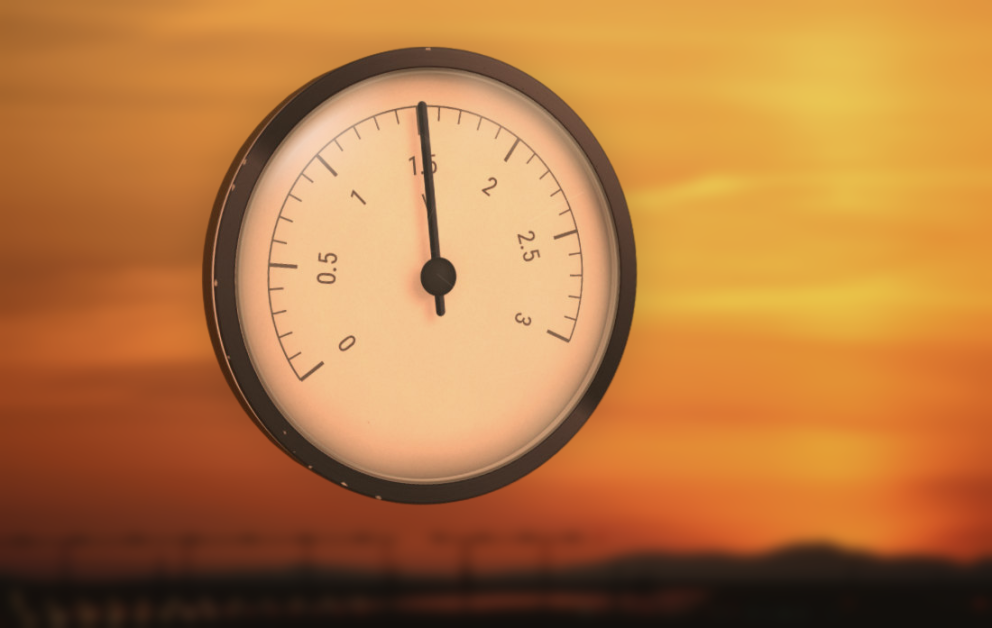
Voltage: {"value": 1.5, "unit": "V"}
